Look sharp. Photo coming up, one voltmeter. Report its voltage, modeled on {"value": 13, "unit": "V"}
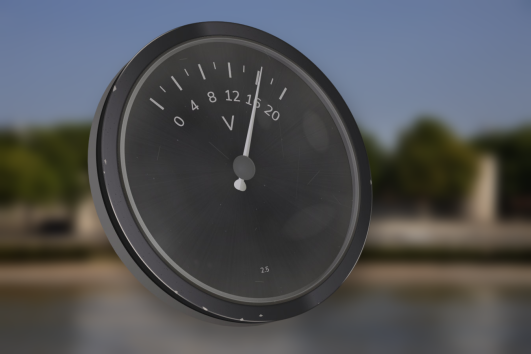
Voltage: {"value": 16, "unit": "V"}
